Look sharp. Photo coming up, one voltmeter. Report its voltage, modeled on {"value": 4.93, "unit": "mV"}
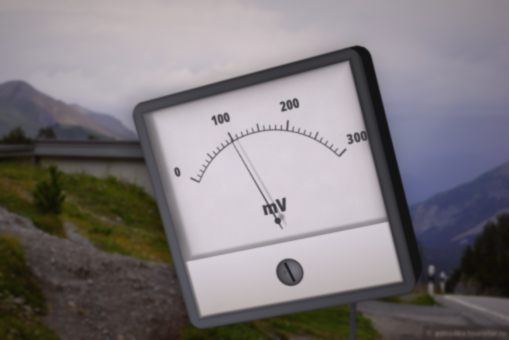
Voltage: {"value": 100, "unit": "mV"}
